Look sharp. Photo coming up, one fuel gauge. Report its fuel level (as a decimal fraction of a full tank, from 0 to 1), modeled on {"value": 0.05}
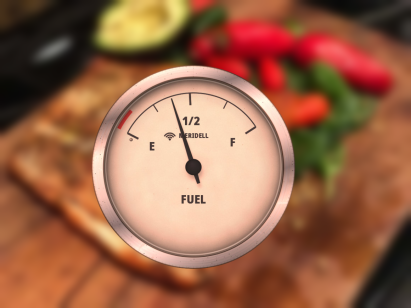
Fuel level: {"value": 0.375}
